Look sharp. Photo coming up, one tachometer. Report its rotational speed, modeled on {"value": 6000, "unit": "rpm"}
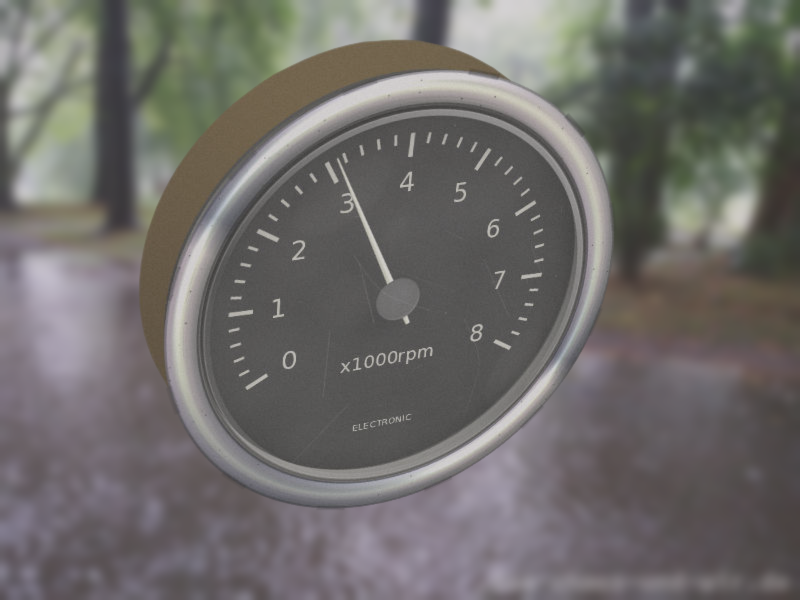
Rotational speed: {"value": 3100, "unit": "rpm"}
